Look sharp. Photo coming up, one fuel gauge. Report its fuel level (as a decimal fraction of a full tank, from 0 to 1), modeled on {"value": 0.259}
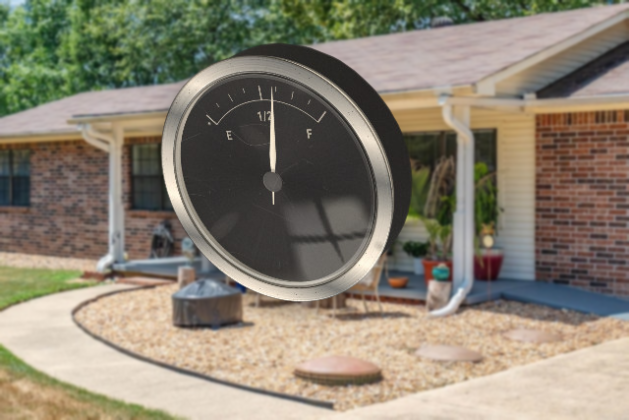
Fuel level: {"value": 0.625}
